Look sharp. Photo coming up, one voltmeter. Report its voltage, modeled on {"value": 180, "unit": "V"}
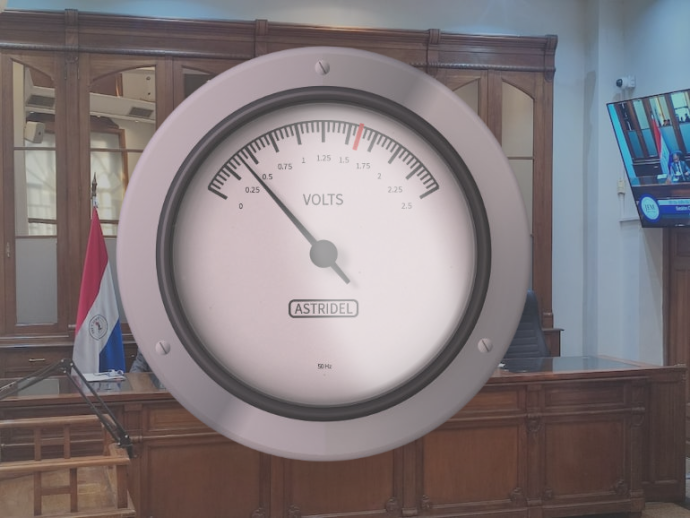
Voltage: {"value": 0.4, "unit": "V"}
